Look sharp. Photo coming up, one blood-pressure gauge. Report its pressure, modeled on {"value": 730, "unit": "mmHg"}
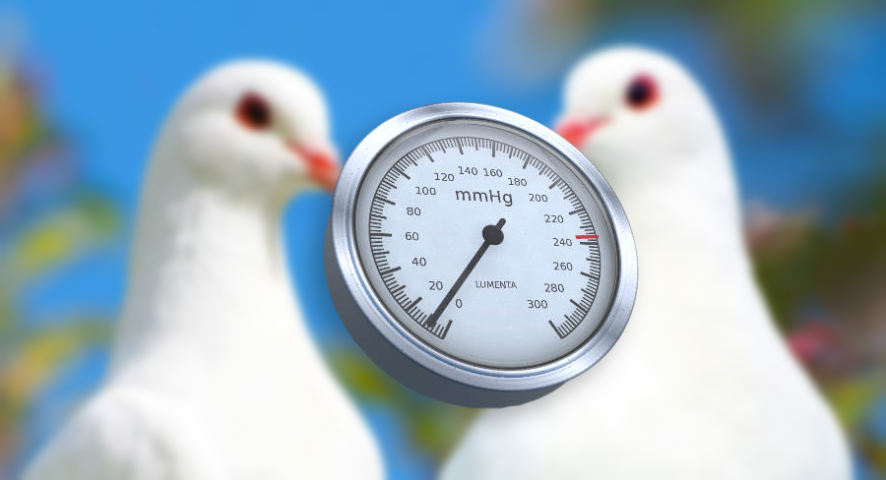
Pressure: {"value": 8, "unit": "mmHg"}
